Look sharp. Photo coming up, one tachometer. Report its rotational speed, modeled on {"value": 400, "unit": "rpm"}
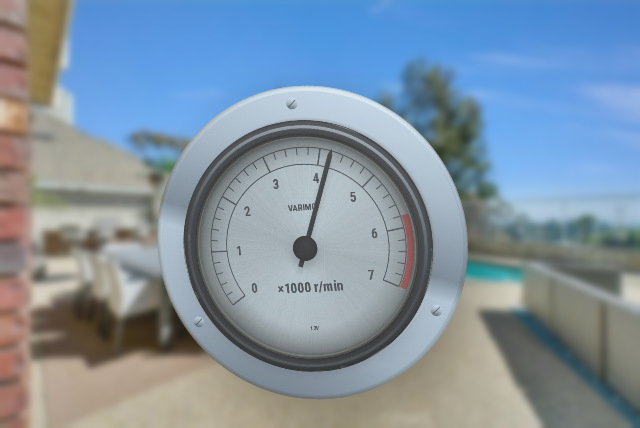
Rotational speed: {"value": 4200, "unit": "rpm"}
